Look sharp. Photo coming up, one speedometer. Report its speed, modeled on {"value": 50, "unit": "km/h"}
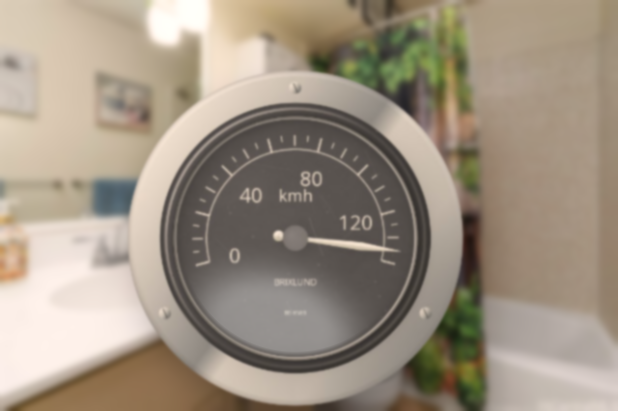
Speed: {"value": 135, "unit": "km/h"}
